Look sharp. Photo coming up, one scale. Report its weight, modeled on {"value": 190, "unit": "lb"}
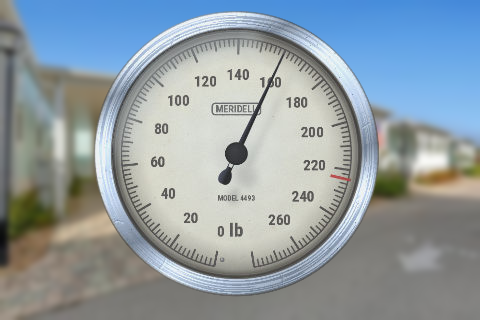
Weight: {"value": 160, "unit": "lb"}
